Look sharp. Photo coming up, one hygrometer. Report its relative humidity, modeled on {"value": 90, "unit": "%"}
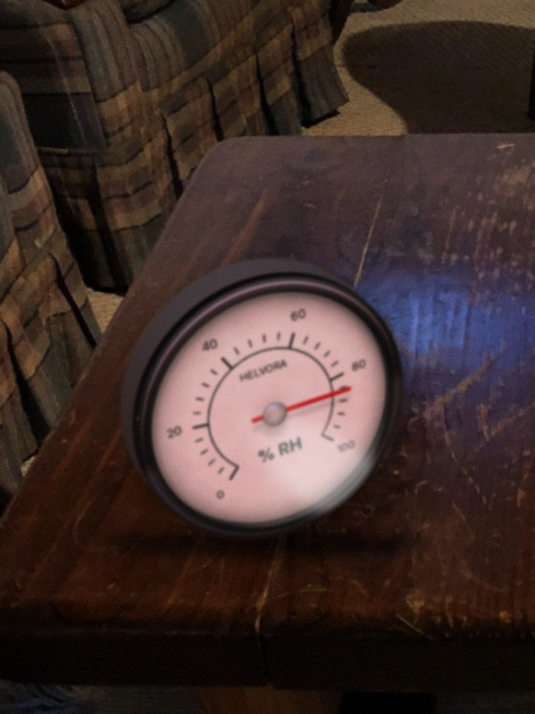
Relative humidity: {"value": 84, "unit": "%"}
